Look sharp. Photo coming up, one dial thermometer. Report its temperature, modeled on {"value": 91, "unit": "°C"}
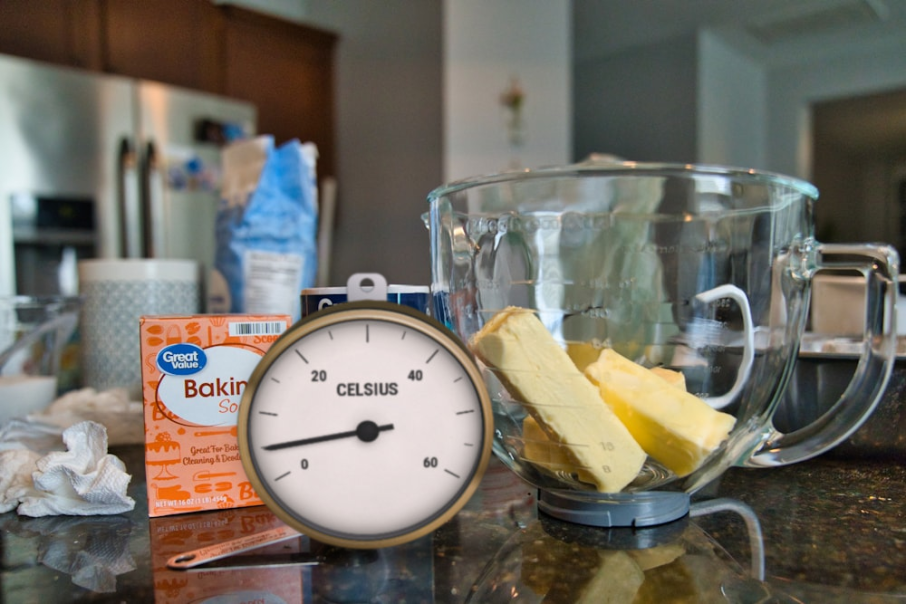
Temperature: {"value": 5, "unit": "°C"}
